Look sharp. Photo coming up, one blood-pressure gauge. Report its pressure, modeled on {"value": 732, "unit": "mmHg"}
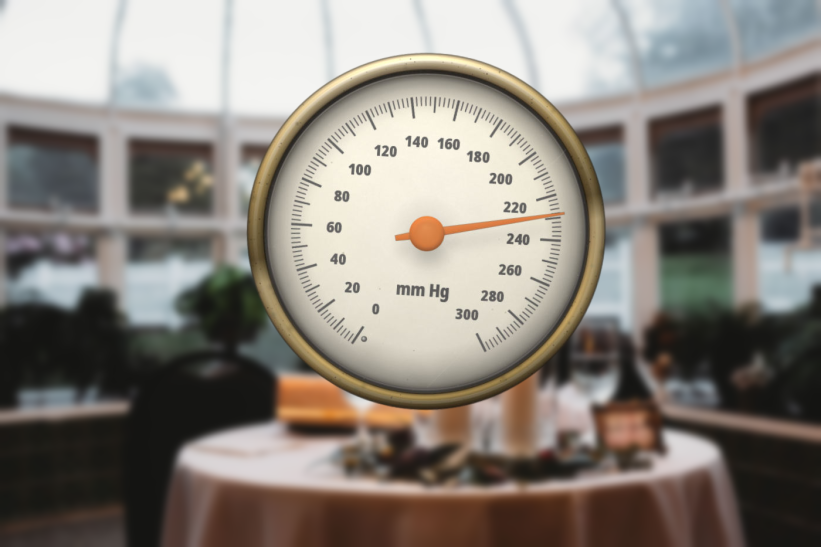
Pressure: {"value": 228, "unit": "mmHg"}
